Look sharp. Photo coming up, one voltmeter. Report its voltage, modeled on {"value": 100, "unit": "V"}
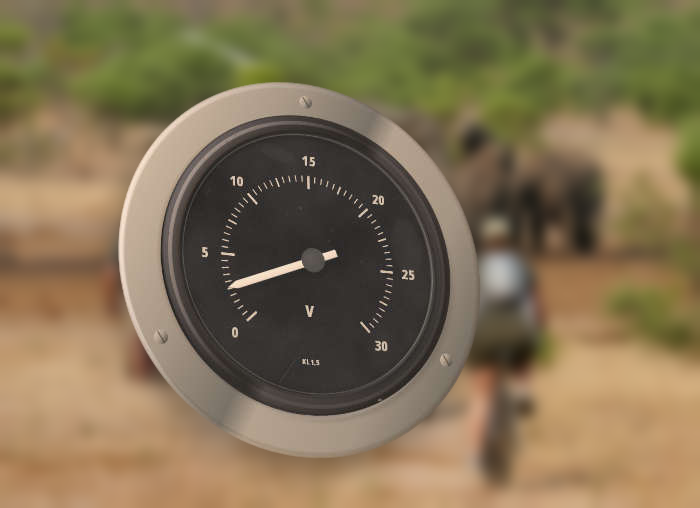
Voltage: {"value": 2.5, "unit": "V"}
